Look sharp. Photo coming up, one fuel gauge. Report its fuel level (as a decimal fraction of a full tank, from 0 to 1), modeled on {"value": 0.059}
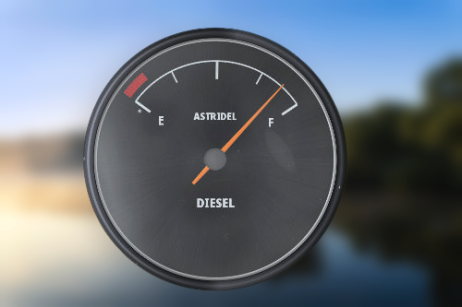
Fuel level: {"value": 0.875}
